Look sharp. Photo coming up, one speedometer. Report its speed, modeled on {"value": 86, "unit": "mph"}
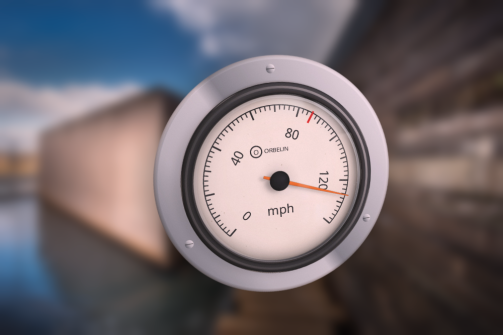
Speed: {"value": 126, "unit": "mph"}
